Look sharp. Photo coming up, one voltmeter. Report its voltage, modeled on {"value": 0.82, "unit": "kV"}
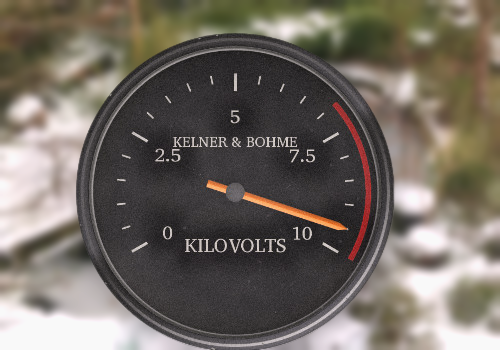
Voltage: {"value": 9.5, "unit": "kV"}
